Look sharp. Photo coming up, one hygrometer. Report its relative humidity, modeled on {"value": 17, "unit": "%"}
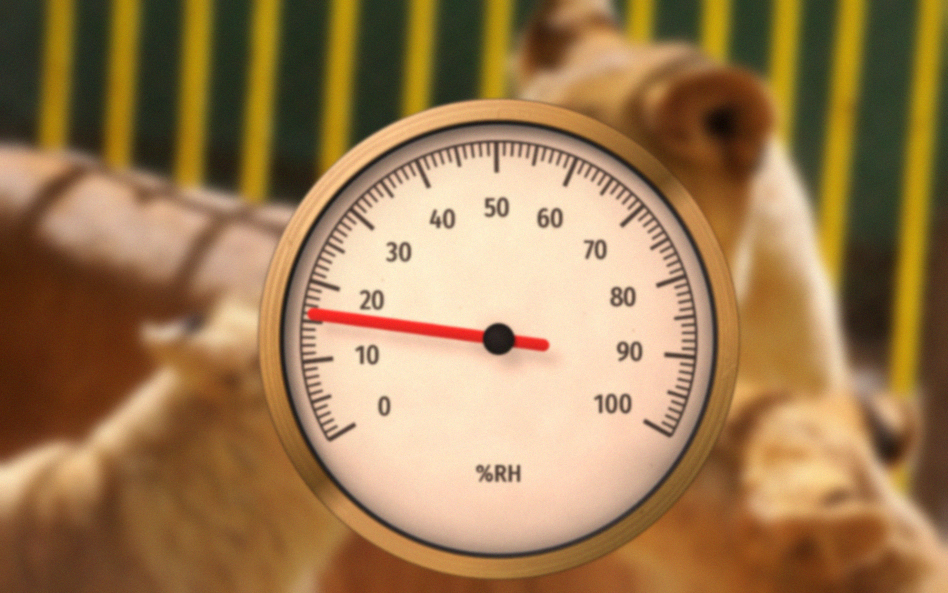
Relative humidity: {"value": 16, "unit": "%"}
